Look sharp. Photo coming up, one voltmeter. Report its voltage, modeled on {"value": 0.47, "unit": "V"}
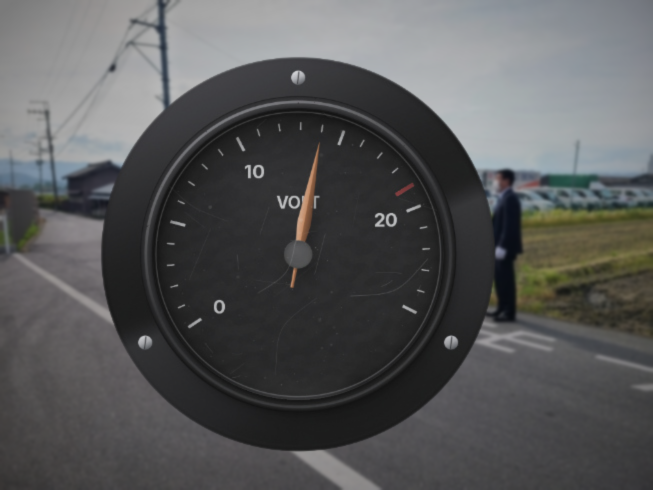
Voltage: {"value": 14, "unit": "V"}
